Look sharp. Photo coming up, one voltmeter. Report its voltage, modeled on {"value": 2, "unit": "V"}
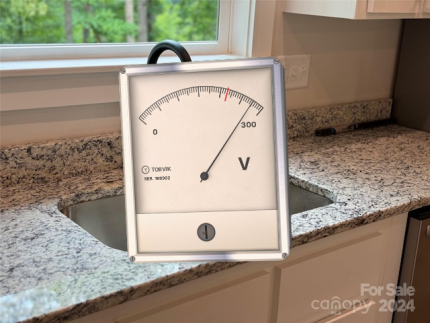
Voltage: {"value": 275, "unit": "V"}
